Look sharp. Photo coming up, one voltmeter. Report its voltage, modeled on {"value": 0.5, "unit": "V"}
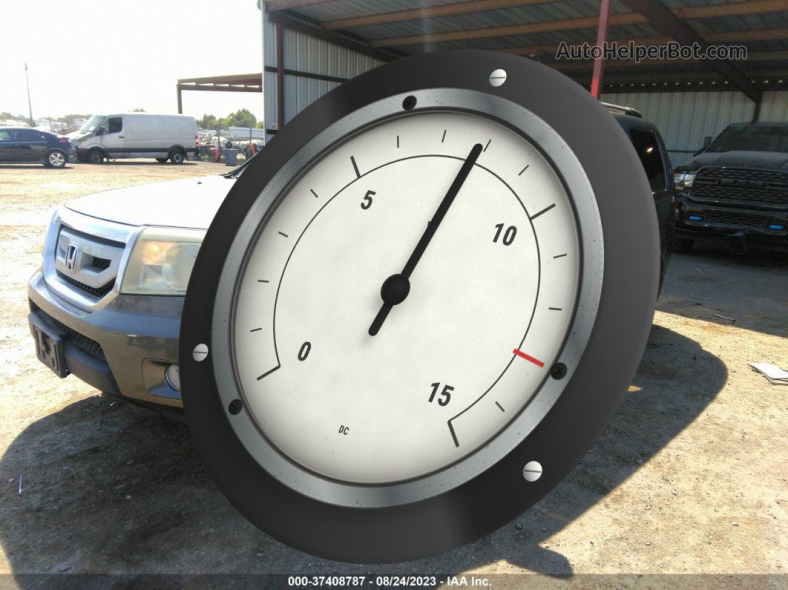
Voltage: {"value": 8, "unit": "V"}
